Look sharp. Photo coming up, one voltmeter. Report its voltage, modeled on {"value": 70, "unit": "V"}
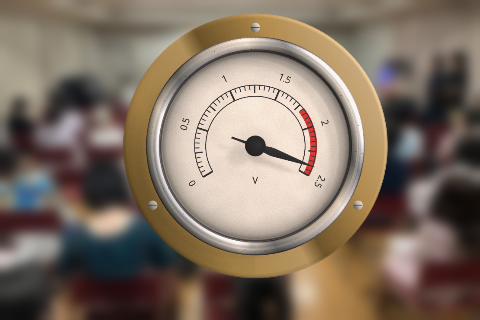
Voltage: {"value": 2.4, "unit": "V"}
